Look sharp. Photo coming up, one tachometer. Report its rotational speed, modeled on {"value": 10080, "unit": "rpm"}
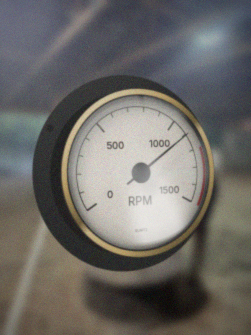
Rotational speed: {"value": 1100, "unit": "rpm"}
